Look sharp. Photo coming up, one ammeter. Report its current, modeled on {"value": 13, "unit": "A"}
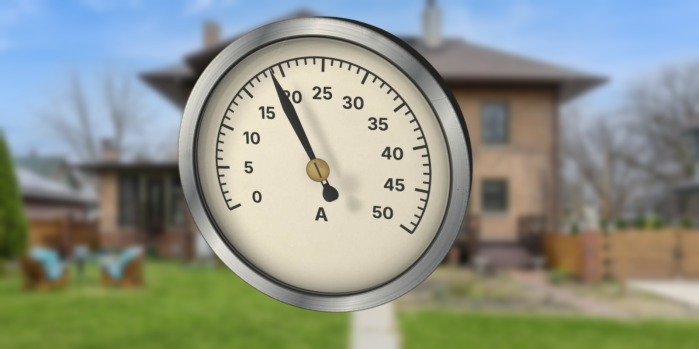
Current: {"value": 19, "unit": "A"}
